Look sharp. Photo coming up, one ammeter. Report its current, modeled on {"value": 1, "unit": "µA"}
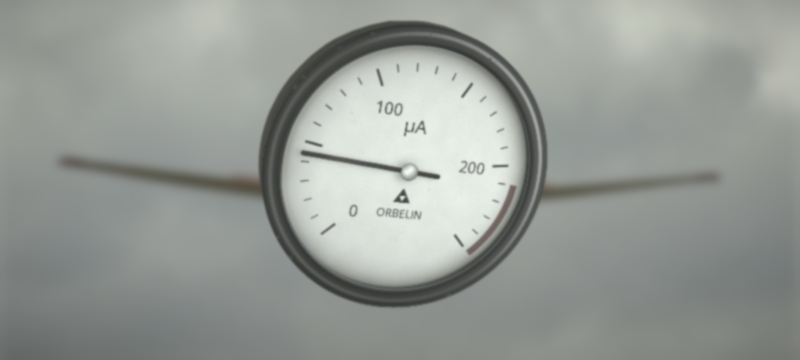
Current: {"value": 45, "unit": "µA"}
